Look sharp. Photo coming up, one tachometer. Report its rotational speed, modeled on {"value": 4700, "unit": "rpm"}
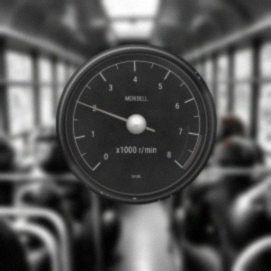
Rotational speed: {"value": 2000, "unit": "rpm"}
